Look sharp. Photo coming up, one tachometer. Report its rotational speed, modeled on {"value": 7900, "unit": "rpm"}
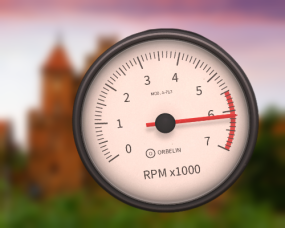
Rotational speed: {"value": 6100, "unit": "rpm"}
